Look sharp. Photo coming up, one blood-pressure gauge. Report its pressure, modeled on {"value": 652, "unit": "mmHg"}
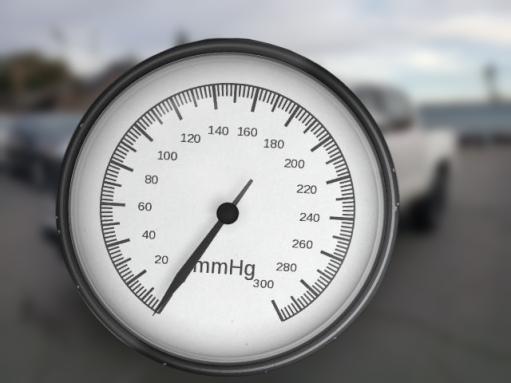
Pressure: {"value": 2, "unit": "mmHg"}
